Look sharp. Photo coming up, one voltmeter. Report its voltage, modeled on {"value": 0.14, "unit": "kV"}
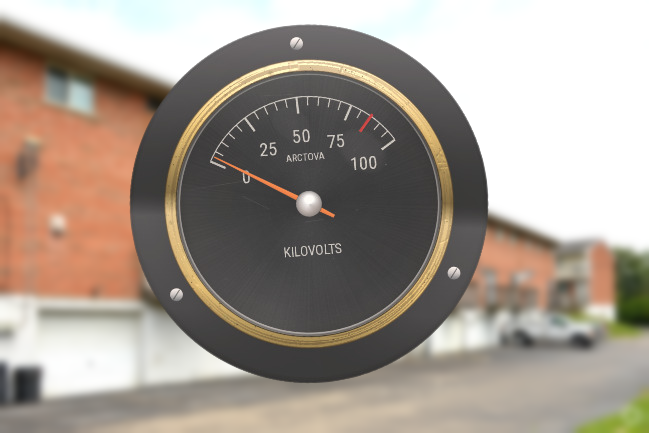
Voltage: {"value": 2.5, "unit": "kV"}
